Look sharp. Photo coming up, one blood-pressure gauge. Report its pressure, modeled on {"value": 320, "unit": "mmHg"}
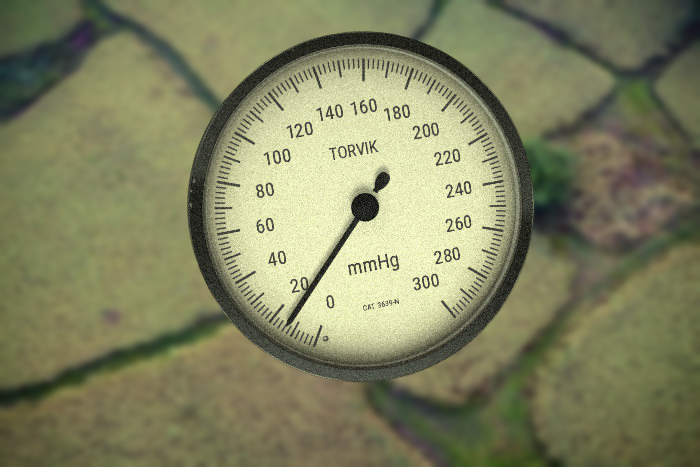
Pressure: {"value": 14, "unit": "mmHg"}
